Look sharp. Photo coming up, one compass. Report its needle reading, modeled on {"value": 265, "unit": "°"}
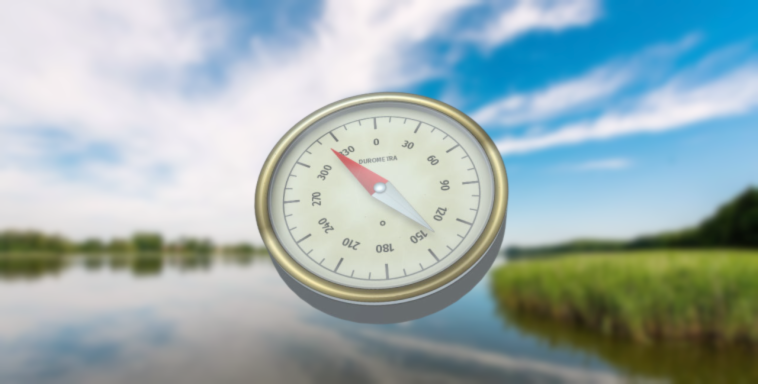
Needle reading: {"value": 320, "unit": "°"}
